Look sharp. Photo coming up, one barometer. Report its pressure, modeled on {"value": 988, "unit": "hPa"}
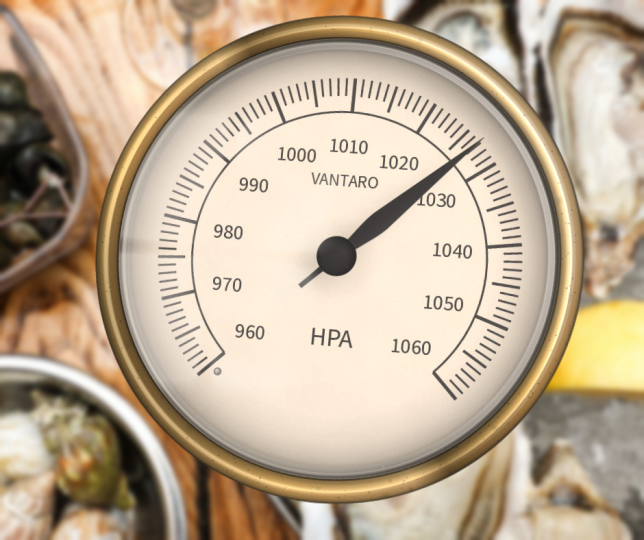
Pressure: {"value": 1027, "unit": "hPa"}
